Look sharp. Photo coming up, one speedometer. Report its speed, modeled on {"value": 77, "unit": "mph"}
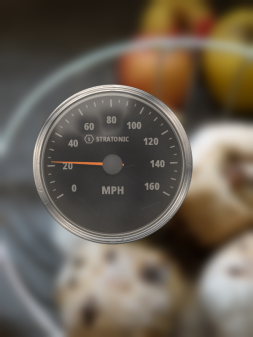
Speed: {"value": 22.5, "unit": "mph"}
